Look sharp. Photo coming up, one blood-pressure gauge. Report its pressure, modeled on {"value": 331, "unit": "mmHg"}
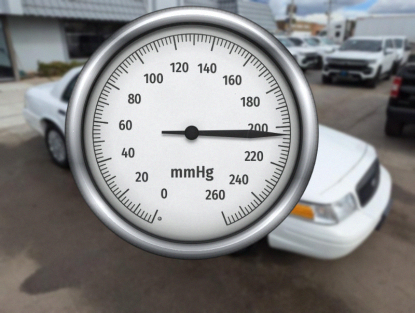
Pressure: {"value": 204, "unit": "mmHg"}
